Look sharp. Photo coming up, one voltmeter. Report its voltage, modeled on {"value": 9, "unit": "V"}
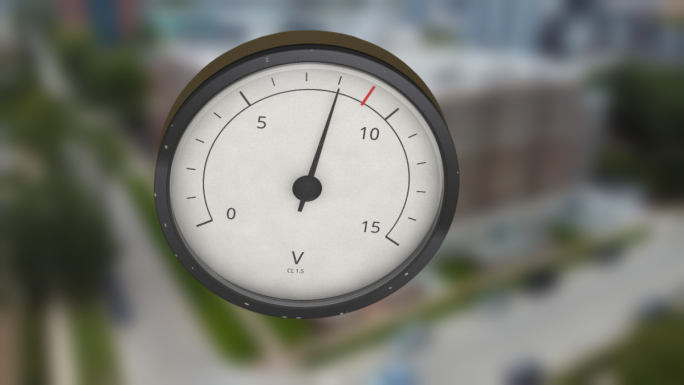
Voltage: {"value": 8, "unit": "V"}
